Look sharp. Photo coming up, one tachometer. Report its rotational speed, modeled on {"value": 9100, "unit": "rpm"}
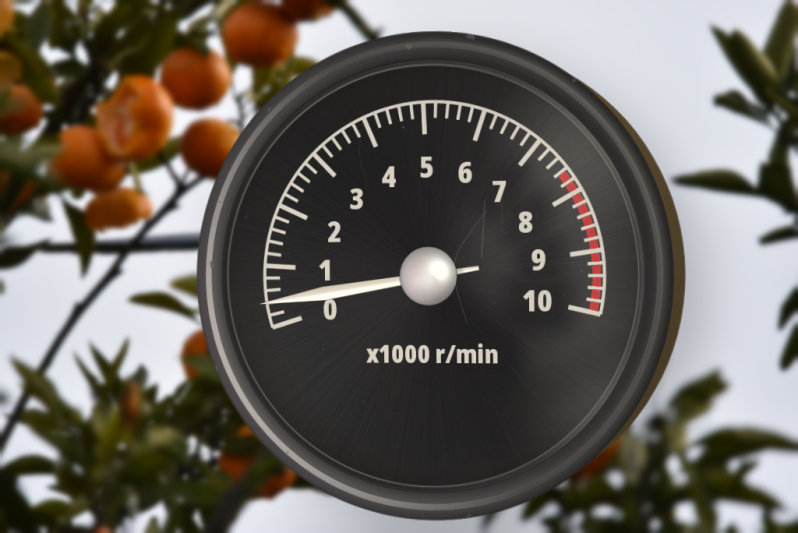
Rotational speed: {"value": 400, "unit": "rpm"}
